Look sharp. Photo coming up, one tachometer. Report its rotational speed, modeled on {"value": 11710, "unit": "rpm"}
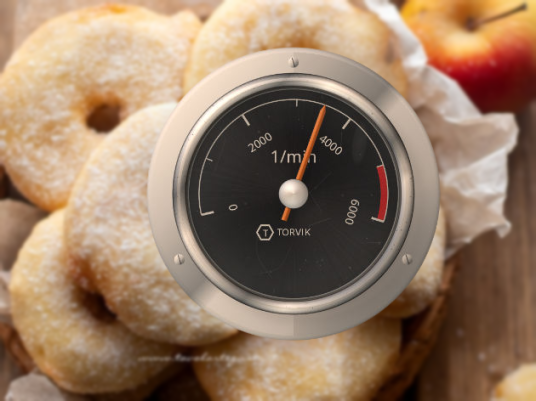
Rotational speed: {"value": 3500, "unit": "rpm"}
